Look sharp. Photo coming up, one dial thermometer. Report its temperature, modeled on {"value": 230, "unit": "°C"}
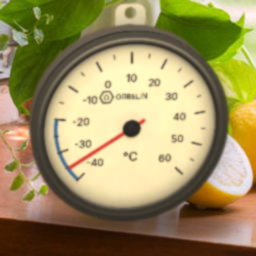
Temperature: {"value": -35, "unit": "°C"}
